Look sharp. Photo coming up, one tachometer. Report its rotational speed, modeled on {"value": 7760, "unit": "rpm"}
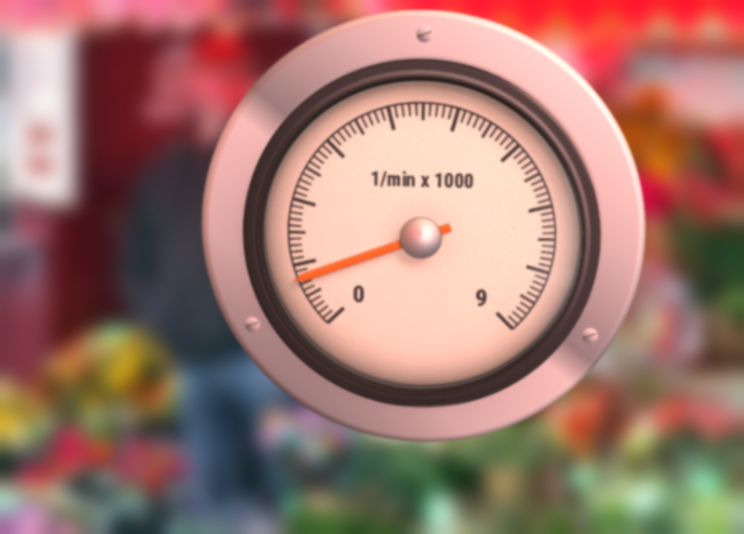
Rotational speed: {"value": 800, "unit": "rpm"}
